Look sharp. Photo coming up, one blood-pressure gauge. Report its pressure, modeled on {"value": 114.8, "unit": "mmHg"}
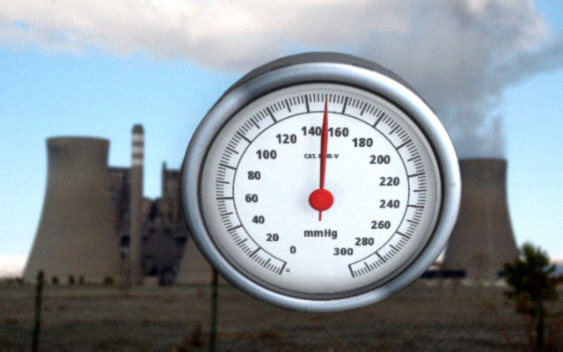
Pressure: {"value": 150, "unit": "mmHg"}
